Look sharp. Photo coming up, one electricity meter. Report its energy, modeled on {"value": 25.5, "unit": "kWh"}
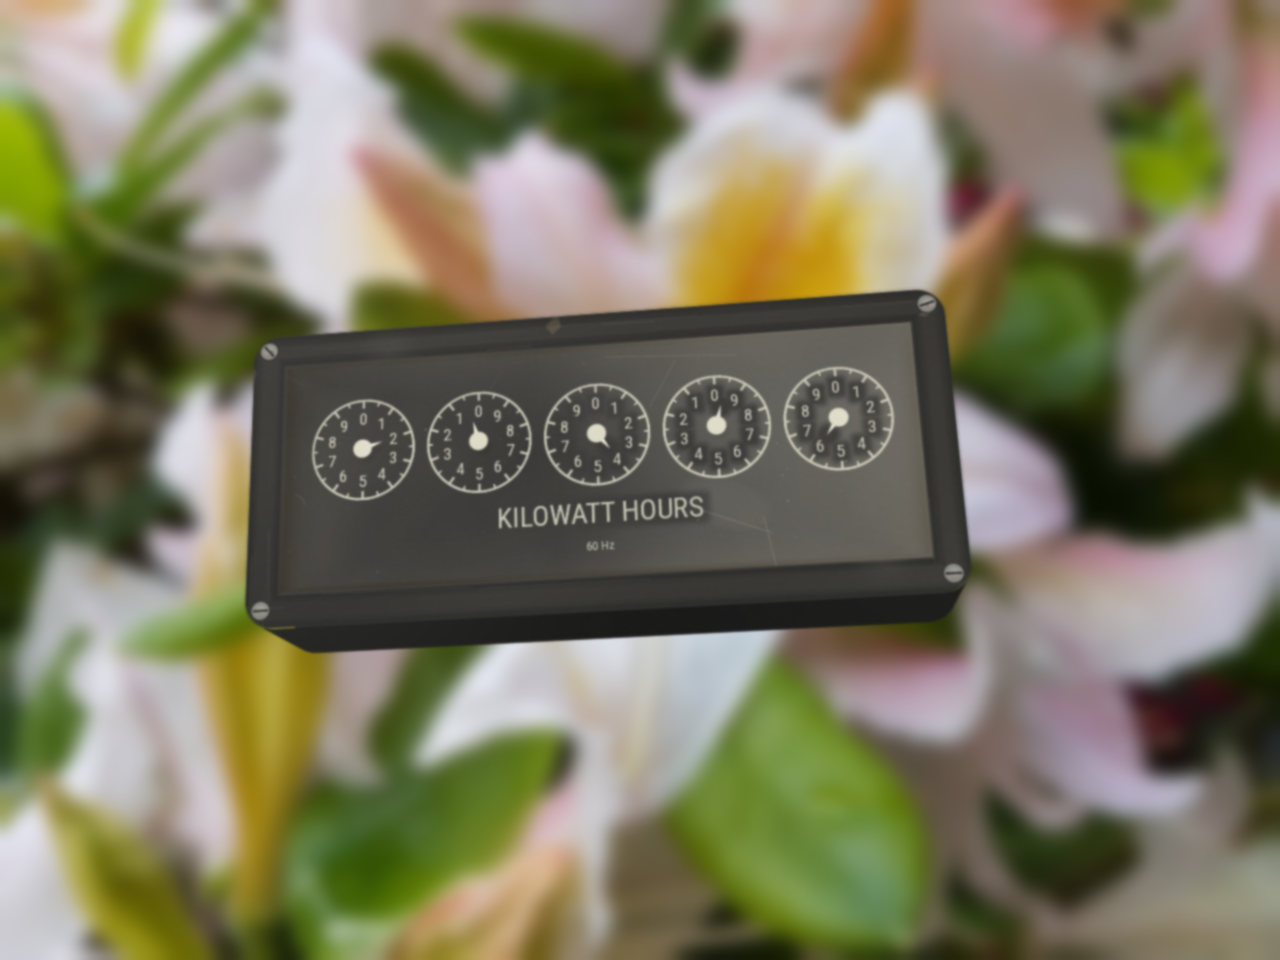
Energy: {"value": 20396, "unit": "kWh"}
